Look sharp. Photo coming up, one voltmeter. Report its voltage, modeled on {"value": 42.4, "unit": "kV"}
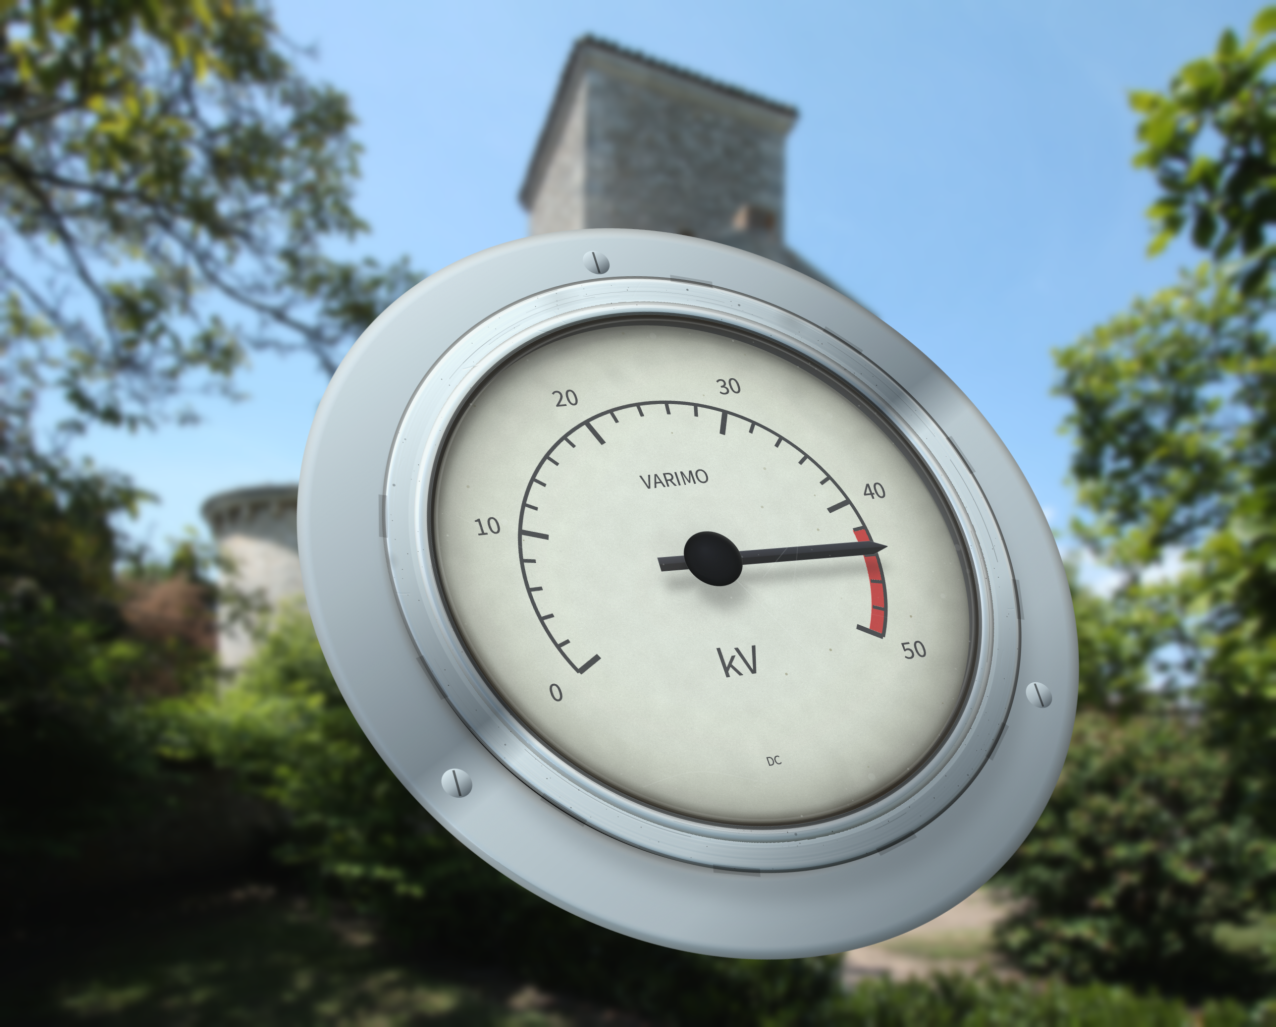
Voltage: {"value": 44, "unit": "kV"}
